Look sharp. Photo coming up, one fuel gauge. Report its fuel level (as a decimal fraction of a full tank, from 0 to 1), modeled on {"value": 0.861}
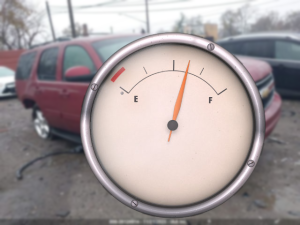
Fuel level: {"value": 0.625}
